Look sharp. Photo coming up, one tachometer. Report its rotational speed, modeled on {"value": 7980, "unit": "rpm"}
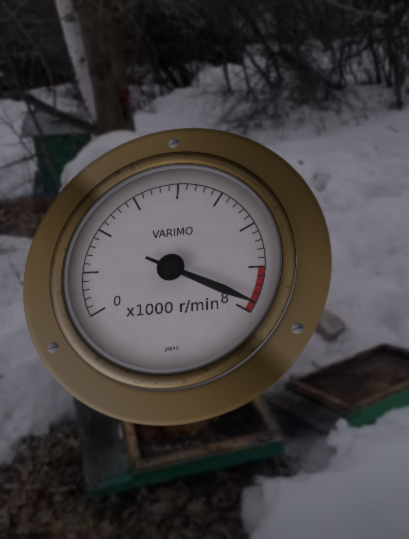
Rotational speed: {"value": 7800, "unit": "rpm"}
